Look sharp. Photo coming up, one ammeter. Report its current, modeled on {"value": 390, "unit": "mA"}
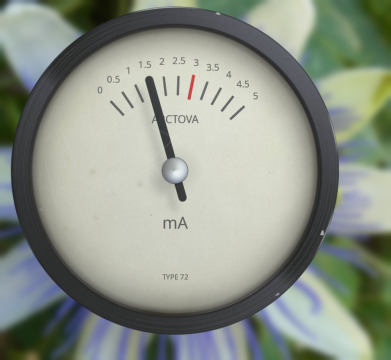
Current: {"value": 1.5, "unit": "mA"}
